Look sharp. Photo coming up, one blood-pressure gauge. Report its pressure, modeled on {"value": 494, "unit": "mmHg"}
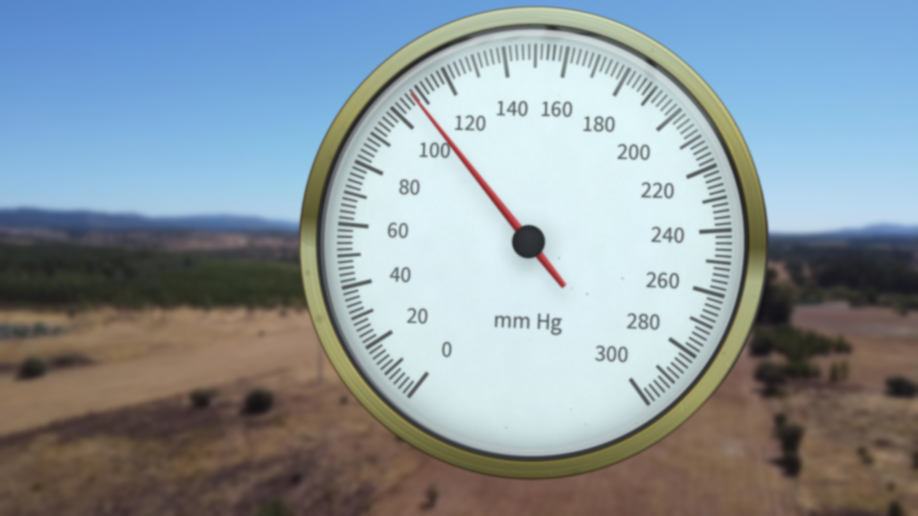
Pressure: {"value": 108, "unit": "mmHg"}
